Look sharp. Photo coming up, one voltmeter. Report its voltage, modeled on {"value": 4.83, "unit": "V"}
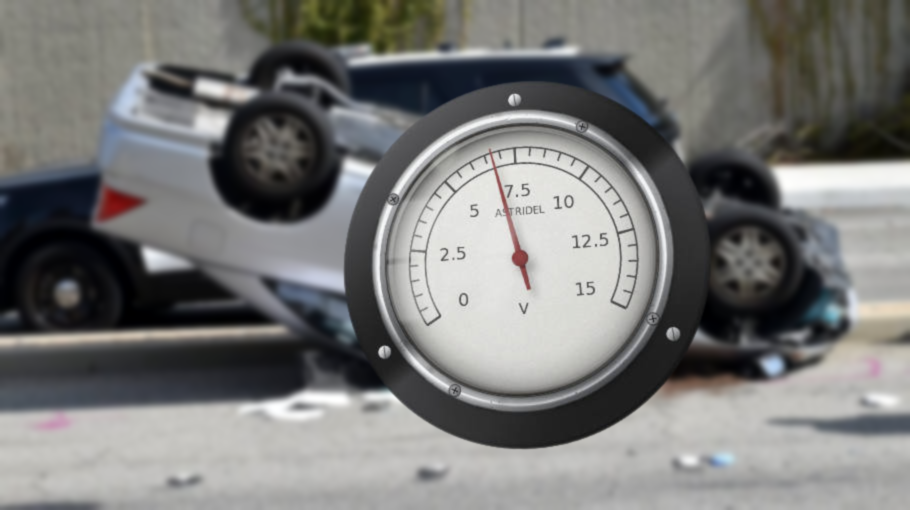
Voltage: {"value": 6.75, "unit": "V"}
